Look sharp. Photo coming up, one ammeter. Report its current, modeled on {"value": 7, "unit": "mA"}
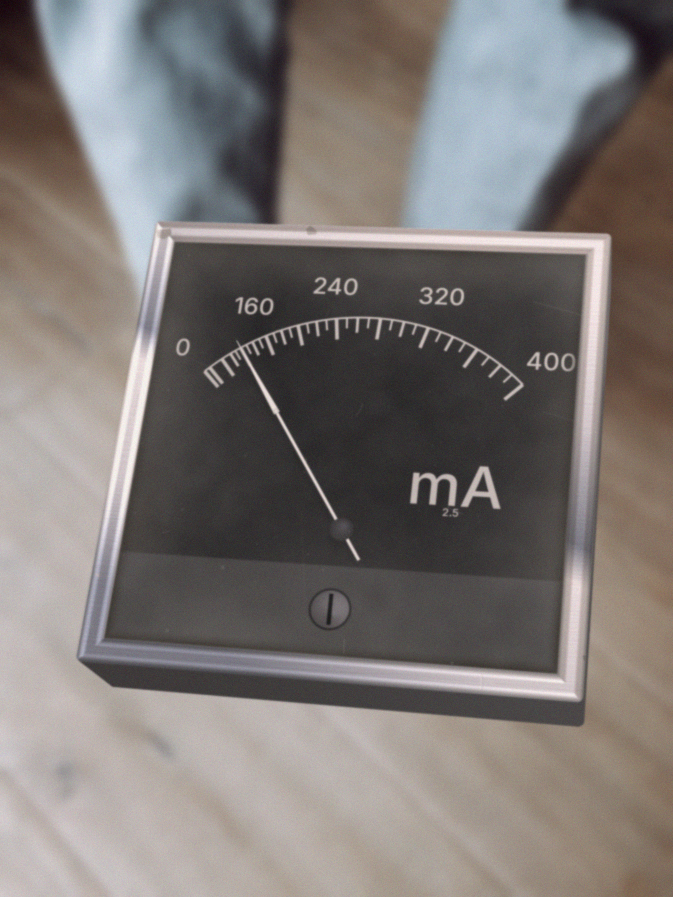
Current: {"value": 120, "unit": "mA"}
